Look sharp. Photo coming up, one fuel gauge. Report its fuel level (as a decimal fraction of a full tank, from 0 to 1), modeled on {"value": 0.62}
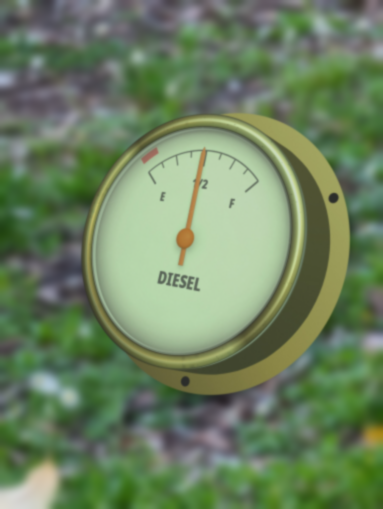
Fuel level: {"value": 0.5}
